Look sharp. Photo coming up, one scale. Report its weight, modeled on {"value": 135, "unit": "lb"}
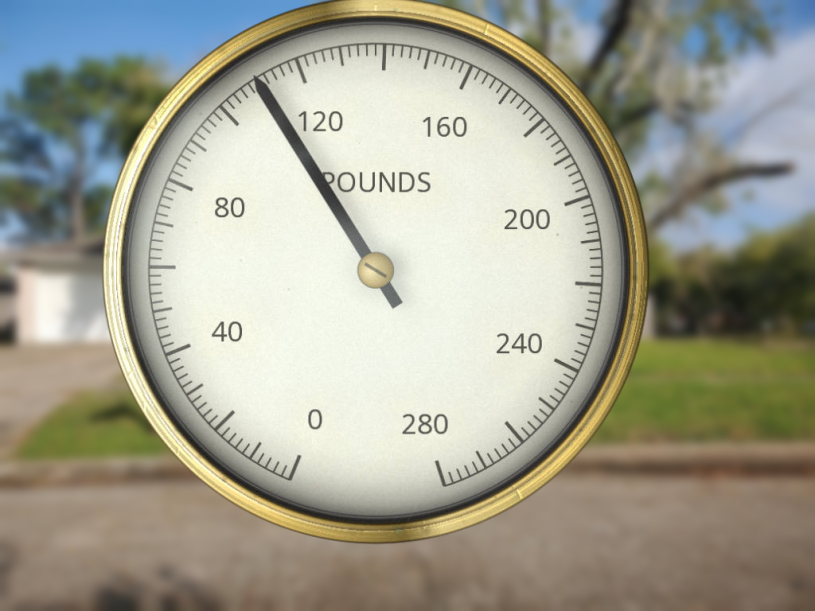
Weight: {"value": 110, "unit": "lb"}
